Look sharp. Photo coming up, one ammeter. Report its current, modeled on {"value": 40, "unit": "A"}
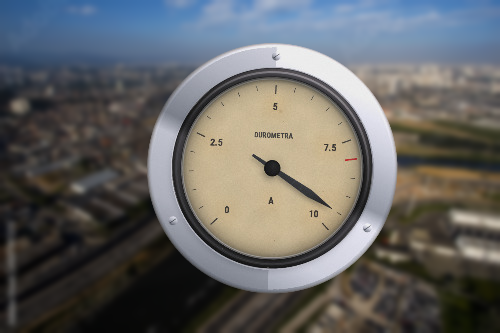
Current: {"value": 9.5, "unit": "A"}
